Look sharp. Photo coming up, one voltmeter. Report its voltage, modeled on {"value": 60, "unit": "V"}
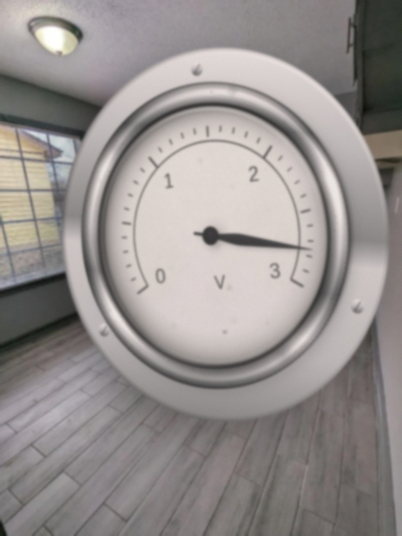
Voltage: {"value": 2.75, "unit": "V"}
